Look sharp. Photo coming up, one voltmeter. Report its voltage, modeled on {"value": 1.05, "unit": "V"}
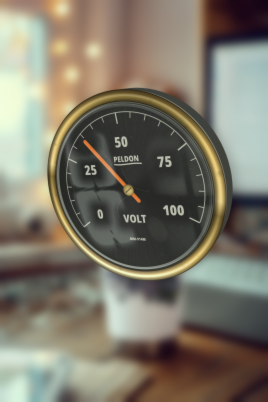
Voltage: {"value": 35, "unit": "V"}
